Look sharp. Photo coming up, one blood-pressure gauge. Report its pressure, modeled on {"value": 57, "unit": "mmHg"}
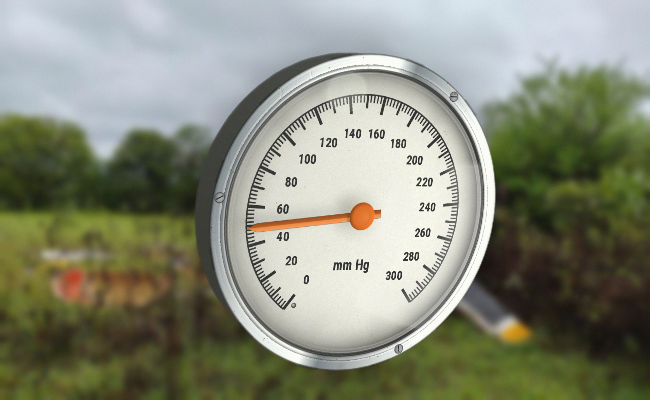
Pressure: {"value": 50, "unit": "mmHg"}
